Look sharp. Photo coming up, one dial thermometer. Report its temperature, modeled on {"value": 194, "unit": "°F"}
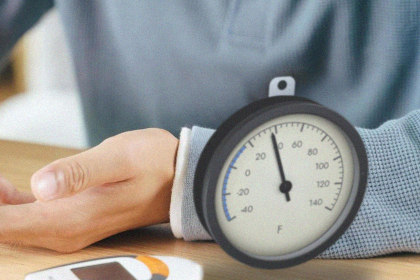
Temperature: {"value": 36, "unit": "°F"}
